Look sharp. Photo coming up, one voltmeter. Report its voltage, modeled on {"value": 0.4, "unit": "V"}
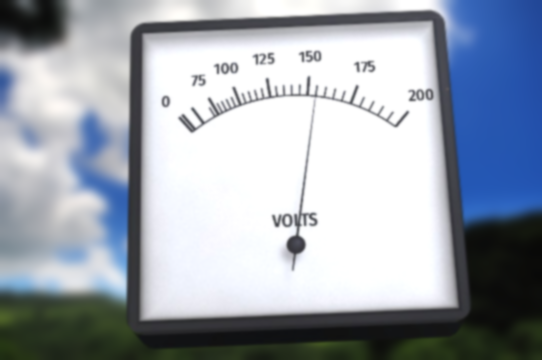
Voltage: {"value": 155, "unit": "V"}
